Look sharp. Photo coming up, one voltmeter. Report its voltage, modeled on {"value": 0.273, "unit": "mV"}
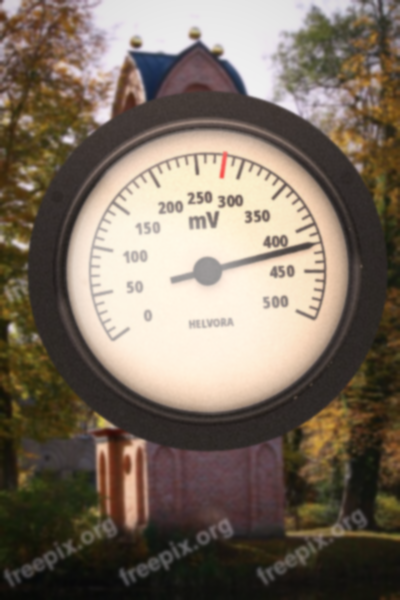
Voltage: {"value": 420, "unit": "mV"}
